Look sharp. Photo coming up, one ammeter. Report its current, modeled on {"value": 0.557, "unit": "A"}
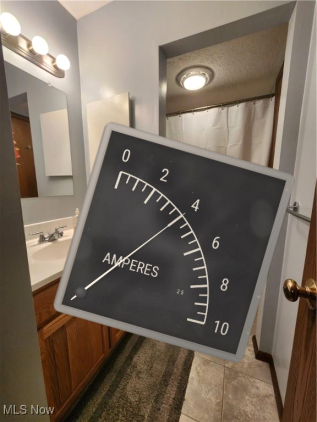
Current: {"value": 4, "unit": "A"}
